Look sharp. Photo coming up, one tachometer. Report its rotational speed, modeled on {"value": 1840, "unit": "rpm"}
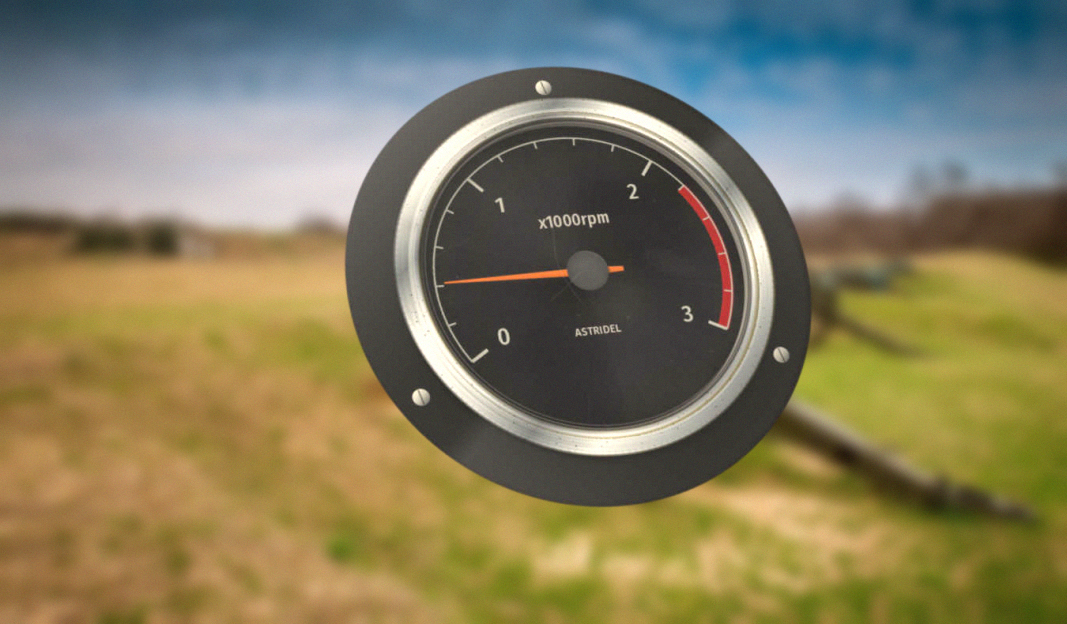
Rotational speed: {"value": 400, "unit": "rpm"}
